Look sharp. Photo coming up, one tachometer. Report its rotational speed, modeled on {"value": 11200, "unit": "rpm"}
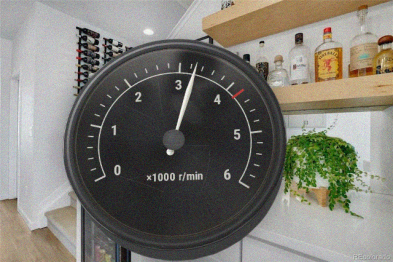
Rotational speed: {"value": 3300, "unit": "rpm"}
